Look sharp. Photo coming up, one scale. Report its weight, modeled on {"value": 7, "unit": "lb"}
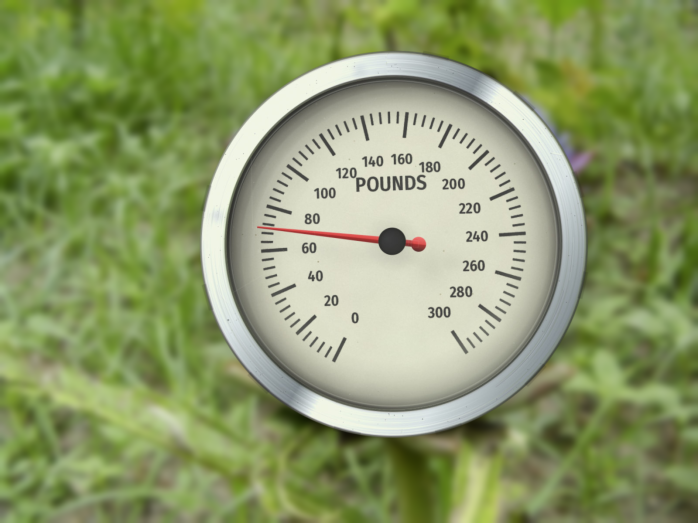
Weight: {"value": 70, "unit": "lb"}
